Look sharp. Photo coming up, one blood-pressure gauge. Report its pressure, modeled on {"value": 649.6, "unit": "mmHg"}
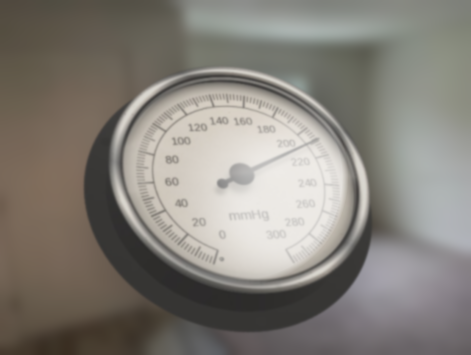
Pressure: {"value": 210, "unit": "mmHg"}
